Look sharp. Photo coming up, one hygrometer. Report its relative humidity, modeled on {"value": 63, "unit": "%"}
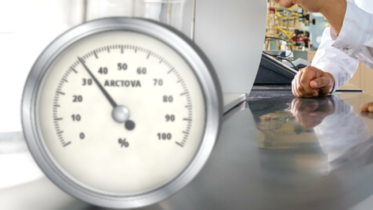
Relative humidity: {"value": 35, "unit": "%"}
